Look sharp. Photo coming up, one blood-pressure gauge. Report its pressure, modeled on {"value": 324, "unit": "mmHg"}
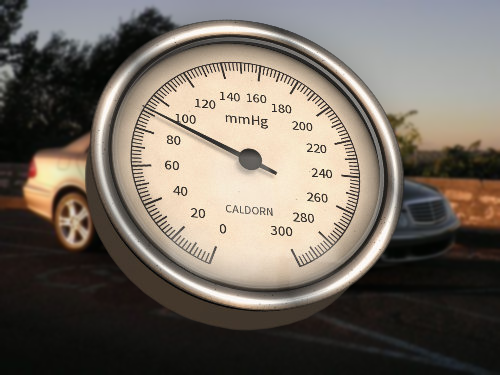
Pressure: {"value": 90, "unit": "mmHg"}
